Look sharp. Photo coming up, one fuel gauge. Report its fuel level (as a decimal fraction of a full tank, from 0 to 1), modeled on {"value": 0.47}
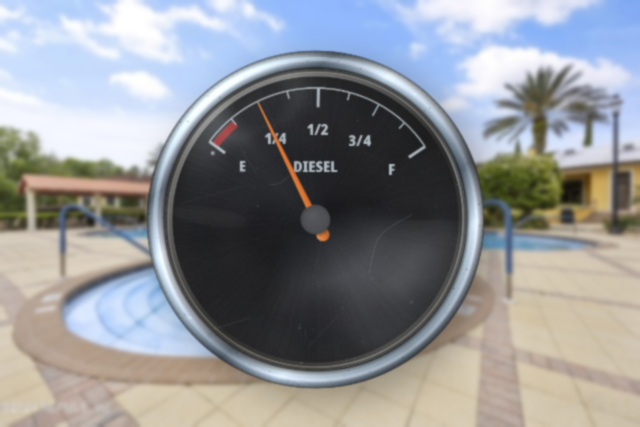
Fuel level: {"value": 0.25}
